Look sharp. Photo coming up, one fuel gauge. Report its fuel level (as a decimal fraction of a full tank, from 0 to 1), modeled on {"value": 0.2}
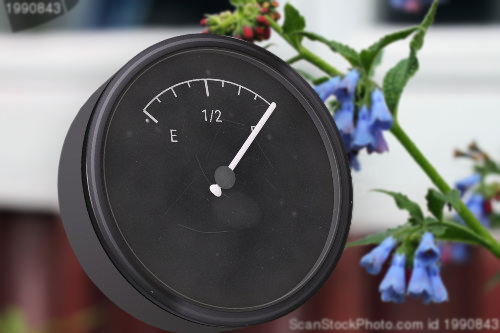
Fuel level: {"value": 1}
